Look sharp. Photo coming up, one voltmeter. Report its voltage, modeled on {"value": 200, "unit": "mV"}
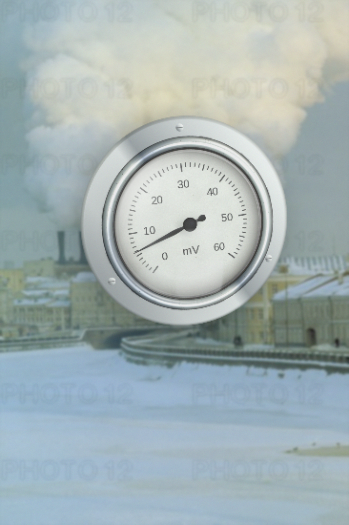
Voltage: {"value": 6, "unit": "mV"}
